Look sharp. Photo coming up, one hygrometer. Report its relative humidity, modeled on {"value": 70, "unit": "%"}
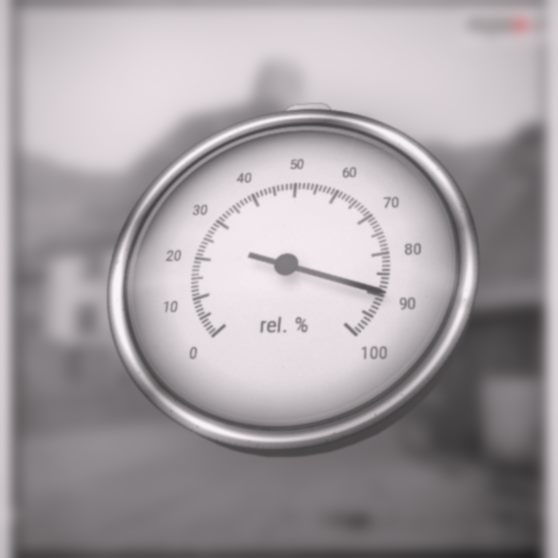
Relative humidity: {"value": 90, "unit": "%"}
